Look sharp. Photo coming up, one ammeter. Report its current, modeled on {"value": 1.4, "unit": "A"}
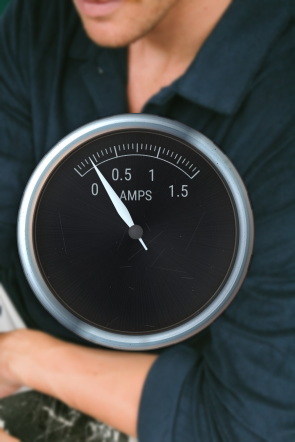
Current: {"value": 0.2, "unit": "A"}
